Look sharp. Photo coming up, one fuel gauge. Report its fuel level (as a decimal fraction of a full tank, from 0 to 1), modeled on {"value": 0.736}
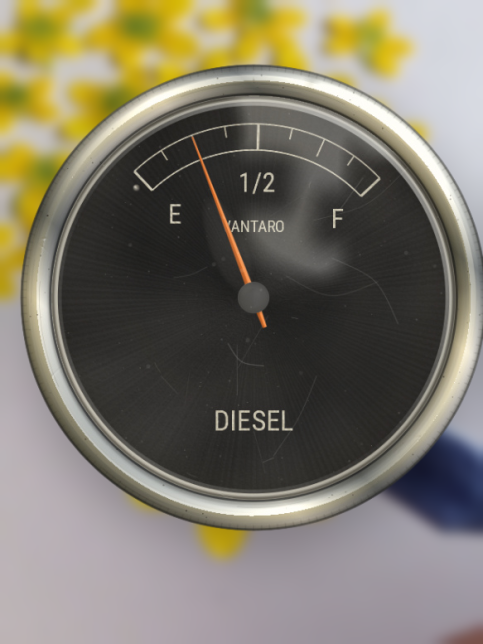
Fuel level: {"value": 0.25}
